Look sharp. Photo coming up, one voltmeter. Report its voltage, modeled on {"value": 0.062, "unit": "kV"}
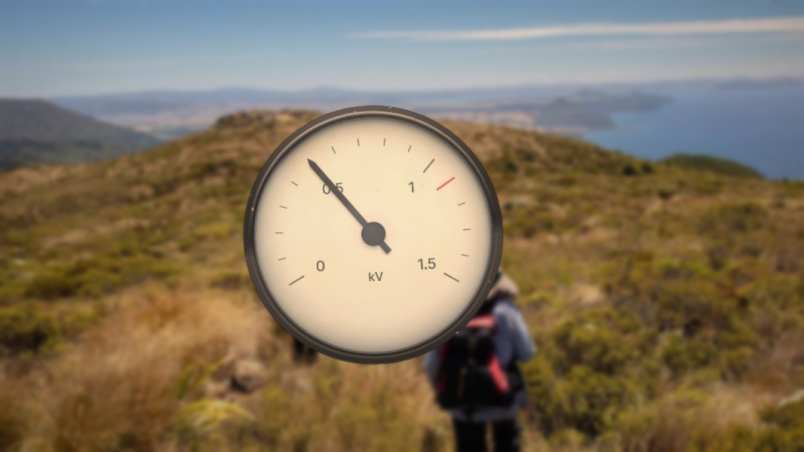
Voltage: {"value": 0.5, "unit": "kV"}
